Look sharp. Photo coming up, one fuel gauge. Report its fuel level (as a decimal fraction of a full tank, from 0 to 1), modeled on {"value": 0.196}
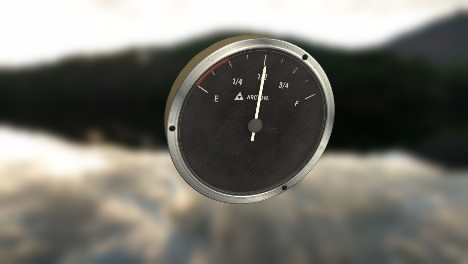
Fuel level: {"value": 0.5}
